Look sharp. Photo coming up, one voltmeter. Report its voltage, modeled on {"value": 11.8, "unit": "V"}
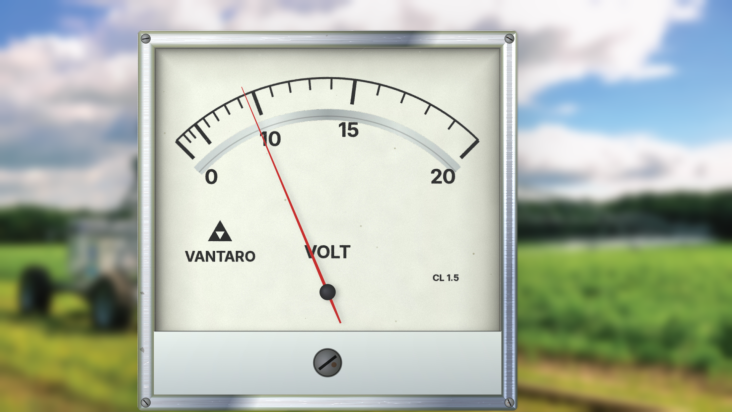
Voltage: {"value": 9.5, "unit": "V"}
